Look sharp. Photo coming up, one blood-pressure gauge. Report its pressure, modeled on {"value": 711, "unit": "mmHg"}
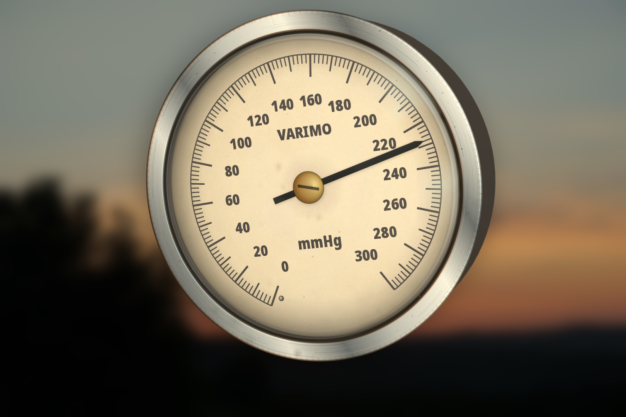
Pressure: {"value": 228, "unit": "mmHg"}
